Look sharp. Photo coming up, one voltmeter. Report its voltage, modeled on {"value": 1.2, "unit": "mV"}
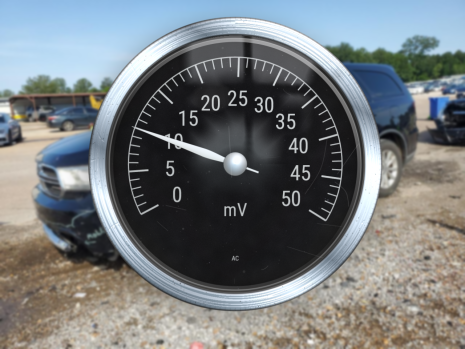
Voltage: {"value": 10, "unit": "mV"}
